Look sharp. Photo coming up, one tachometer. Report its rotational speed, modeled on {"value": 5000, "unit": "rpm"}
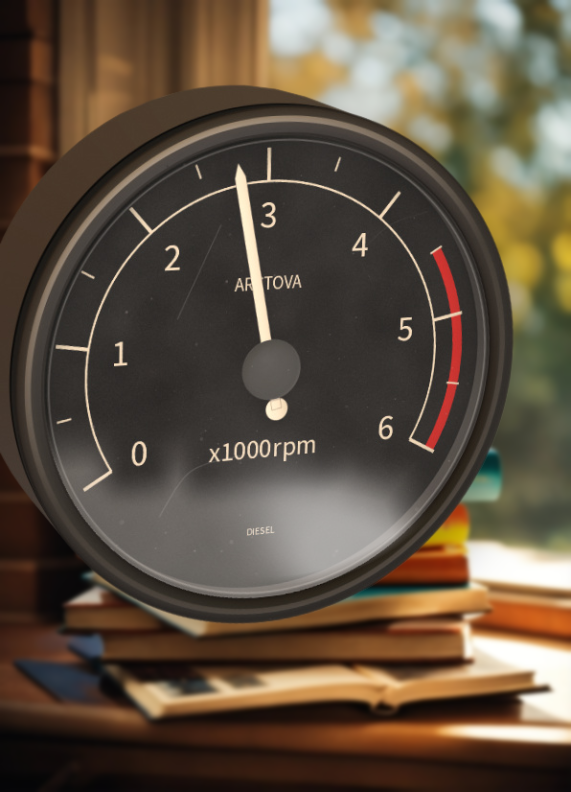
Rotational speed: {"value": 2750, "unit": "rpm"}
